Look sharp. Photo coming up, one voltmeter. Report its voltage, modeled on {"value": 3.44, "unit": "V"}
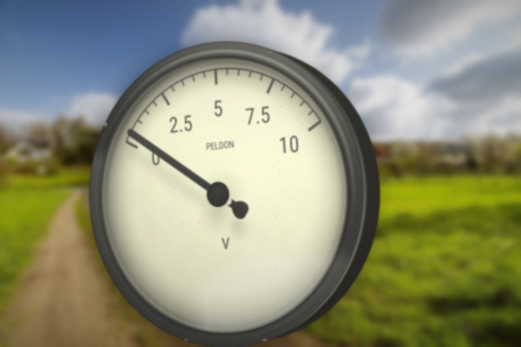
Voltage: {"value": 0.5, "unit": "V"}
